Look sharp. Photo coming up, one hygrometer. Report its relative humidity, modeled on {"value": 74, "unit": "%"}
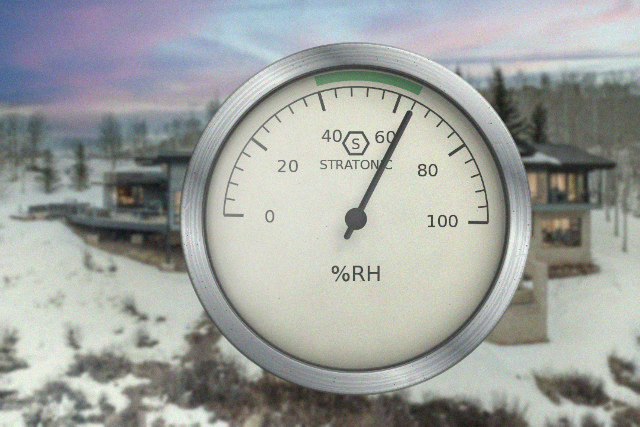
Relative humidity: {"value": 64, "unit": "%"}
